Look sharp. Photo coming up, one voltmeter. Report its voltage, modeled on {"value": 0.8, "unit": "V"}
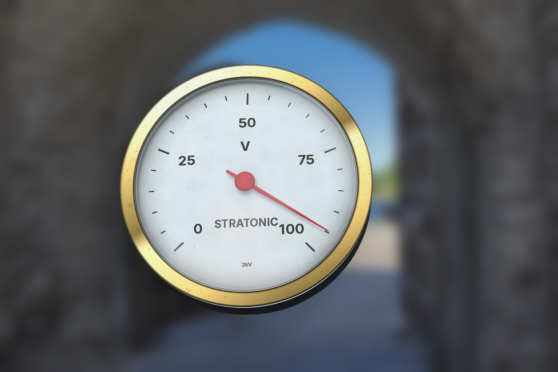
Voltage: {"value": 95, "unit": "V"}
